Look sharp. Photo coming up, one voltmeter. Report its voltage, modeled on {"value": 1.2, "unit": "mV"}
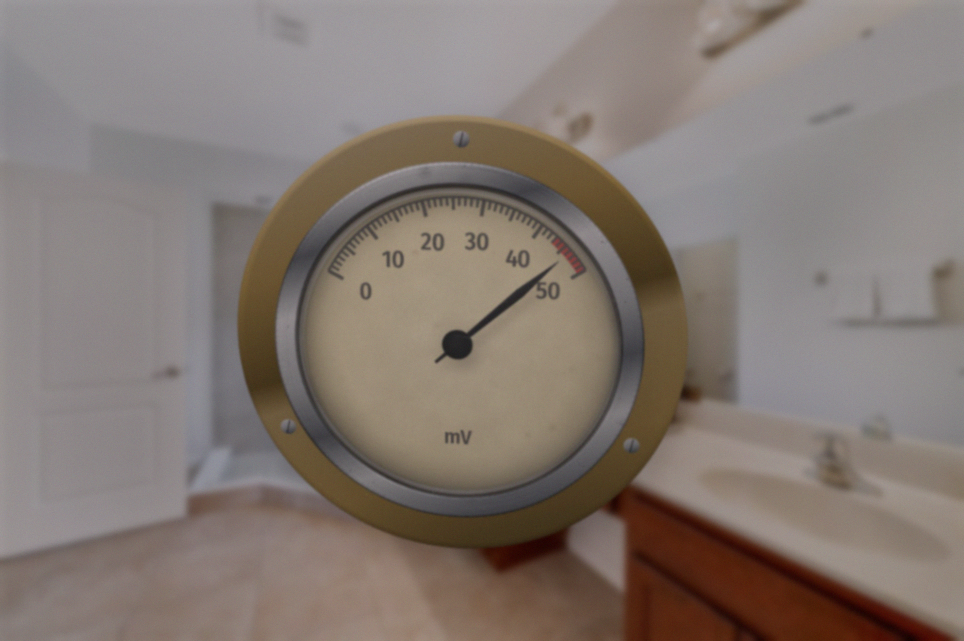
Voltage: {"value": 46, "unit": "mV"}
